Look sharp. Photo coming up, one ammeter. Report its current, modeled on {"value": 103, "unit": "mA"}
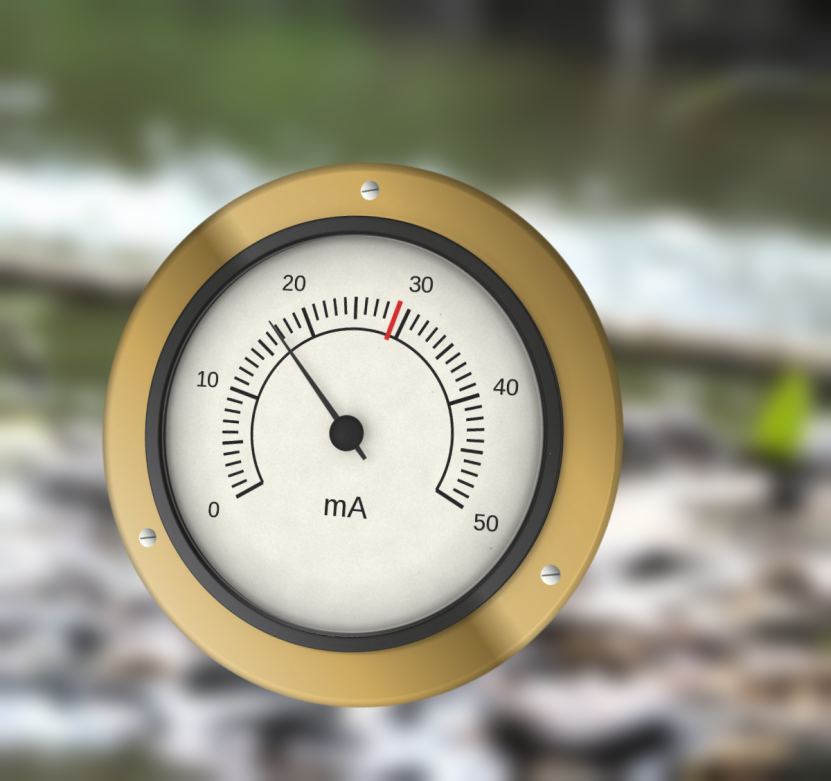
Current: {"value": 17, "unit": "mA"}
